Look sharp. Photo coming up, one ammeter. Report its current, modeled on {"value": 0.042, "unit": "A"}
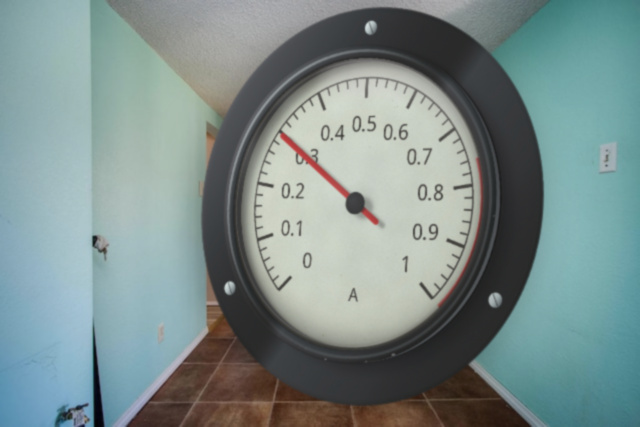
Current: {"value": 0.3, "unit": "A"}
